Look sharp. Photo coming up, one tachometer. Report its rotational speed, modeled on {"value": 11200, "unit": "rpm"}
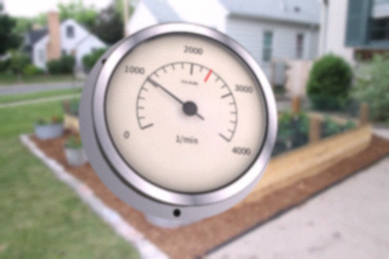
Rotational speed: {"value": 1000, "unit": "rpm"}
